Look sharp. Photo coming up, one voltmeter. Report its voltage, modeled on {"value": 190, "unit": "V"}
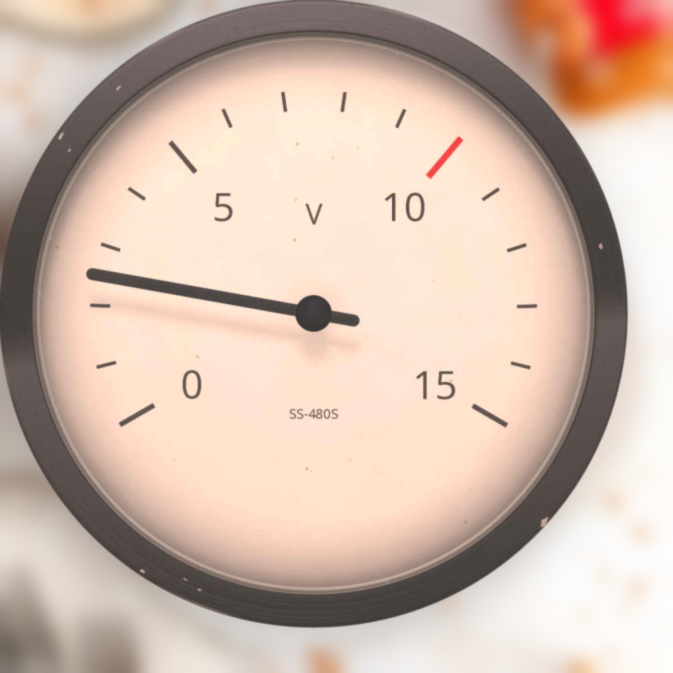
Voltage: {"value": 2.5, "unit": "V"}
